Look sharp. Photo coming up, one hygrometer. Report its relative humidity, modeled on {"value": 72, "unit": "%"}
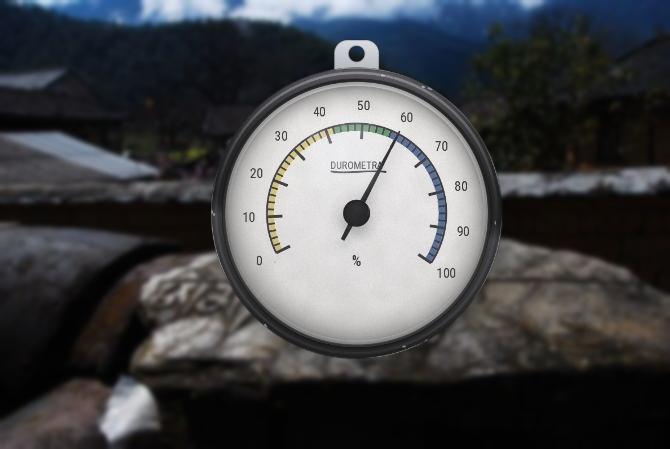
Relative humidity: {"value": 60, "unit": "%"}
